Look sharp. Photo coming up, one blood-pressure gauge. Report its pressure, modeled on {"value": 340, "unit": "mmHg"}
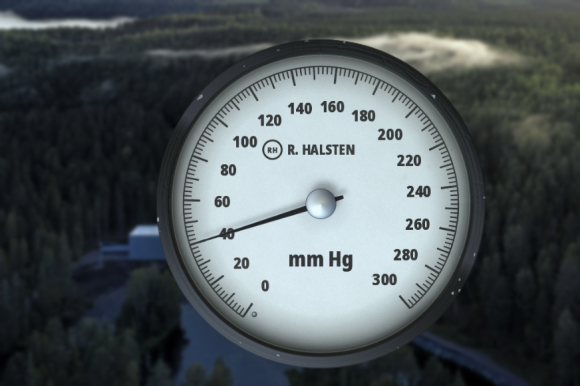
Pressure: {"value": 40, "unit": "mmHg"}
